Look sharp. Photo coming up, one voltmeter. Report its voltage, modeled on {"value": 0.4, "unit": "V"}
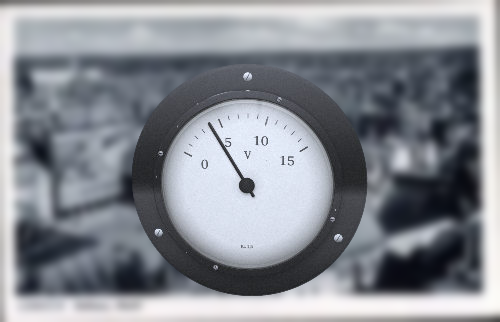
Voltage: {"value": 4, "unit": "V"}
